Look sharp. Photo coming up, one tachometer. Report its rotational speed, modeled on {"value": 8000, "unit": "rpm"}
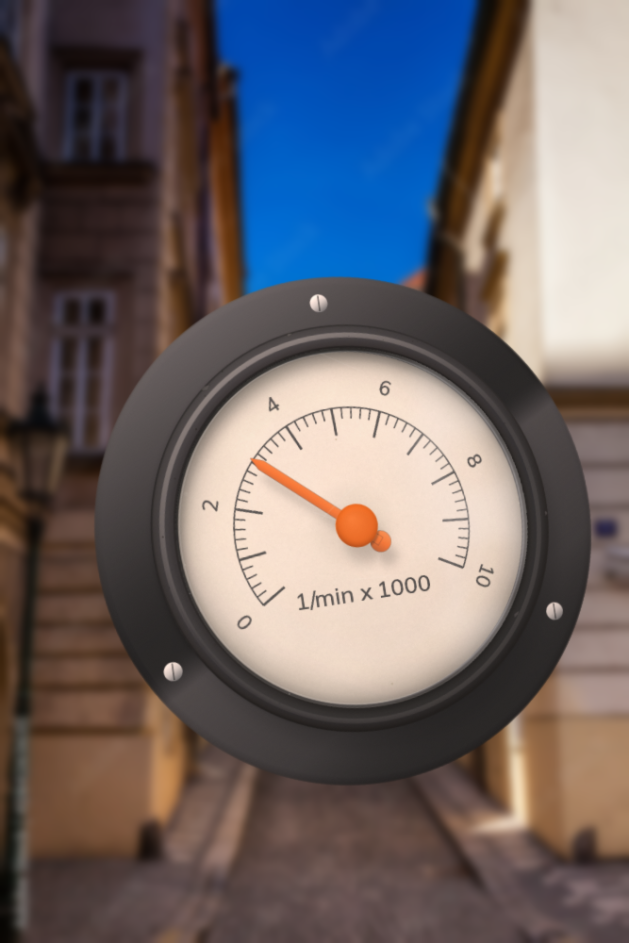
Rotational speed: {"value": 3000, "unit": "rpm"}
